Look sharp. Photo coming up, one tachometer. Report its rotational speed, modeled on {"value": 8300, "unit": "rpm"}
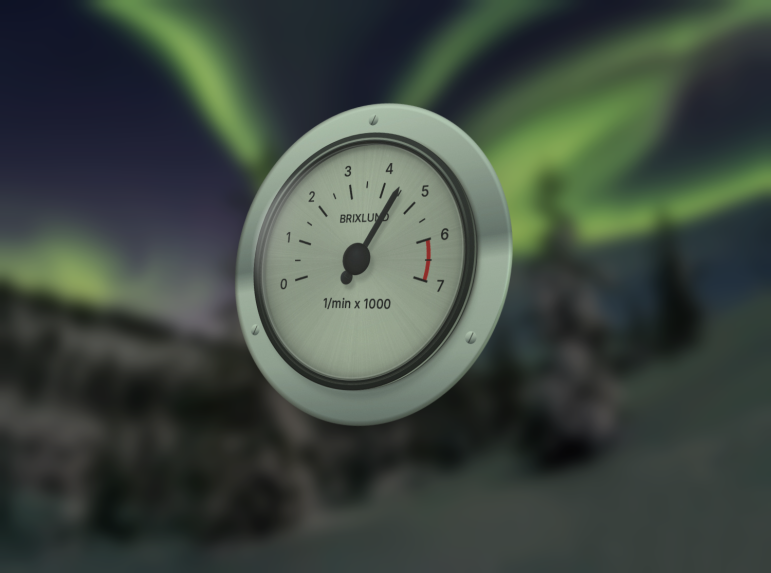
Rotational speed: {"value": 4500, "unit": "rpm"}
